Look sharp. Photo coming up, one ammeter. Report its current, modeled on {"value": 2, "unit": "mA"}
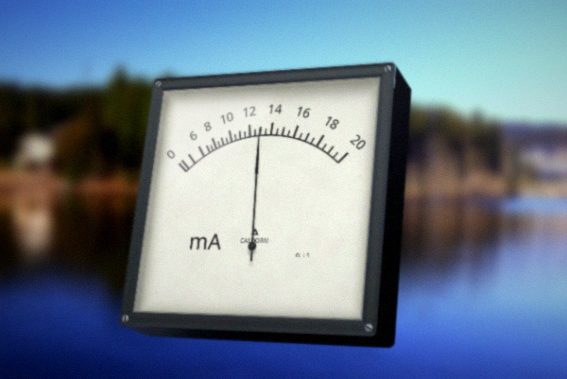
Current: {"value": 13, "unit": "mA"}
